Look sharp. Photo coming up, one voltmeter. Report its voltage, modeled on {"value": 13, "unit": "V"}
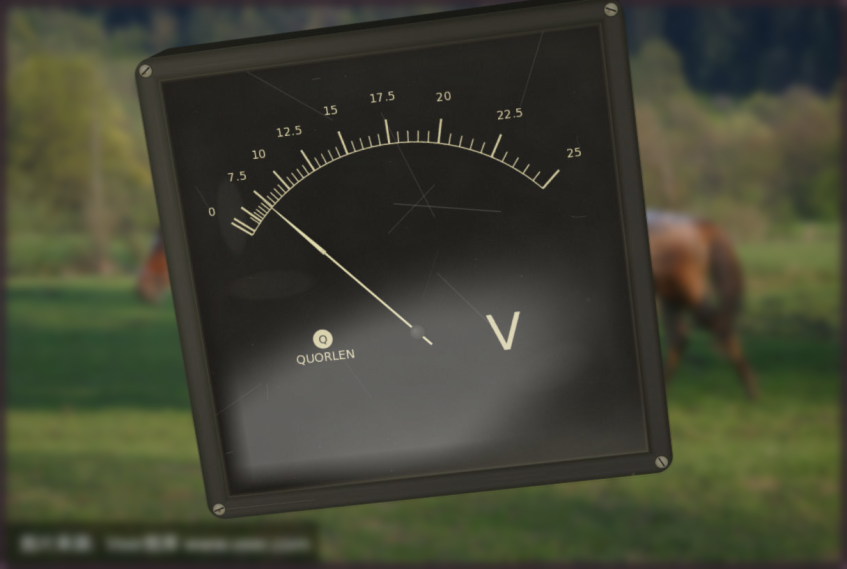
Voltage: {"value": 7.5, "unit": "V"}
